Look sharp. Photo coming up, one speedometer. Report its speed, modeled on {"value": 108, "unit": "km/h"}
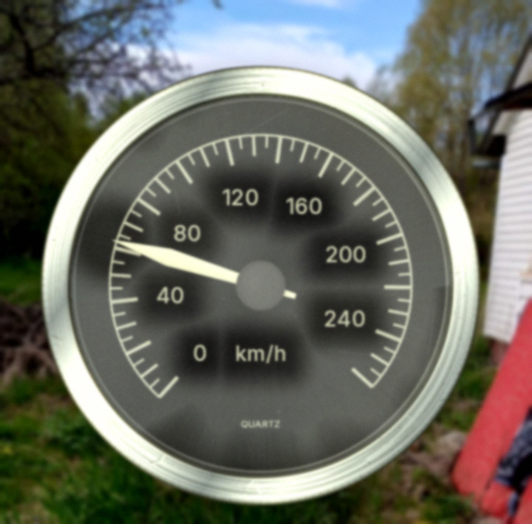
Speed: {"value": 62.5, "unit": "km/h"}
